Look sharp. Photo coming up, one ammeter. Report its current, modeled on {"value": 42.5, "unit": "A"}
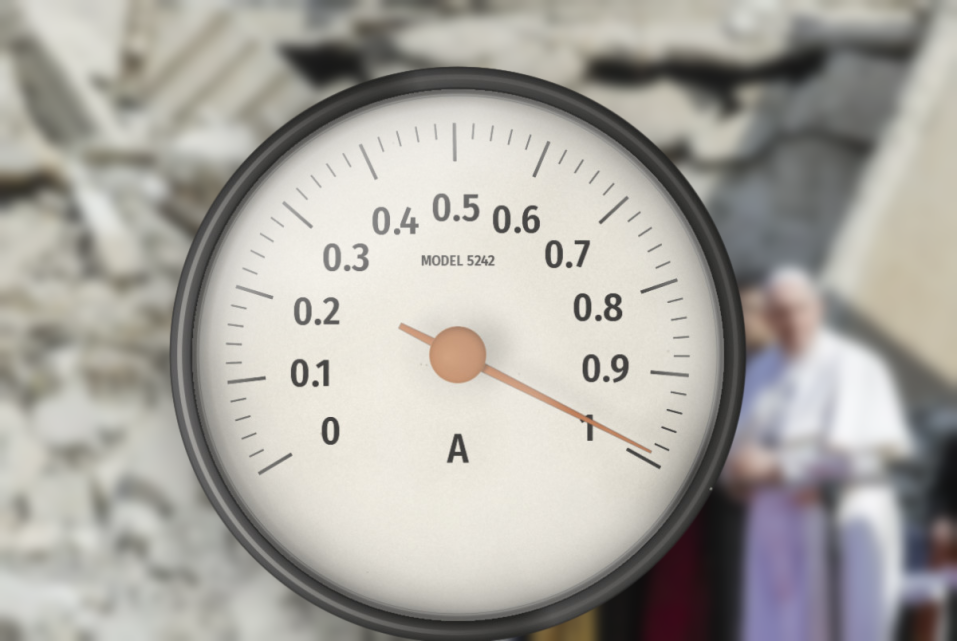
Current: {"value": 0.99, "unit": "A"}
